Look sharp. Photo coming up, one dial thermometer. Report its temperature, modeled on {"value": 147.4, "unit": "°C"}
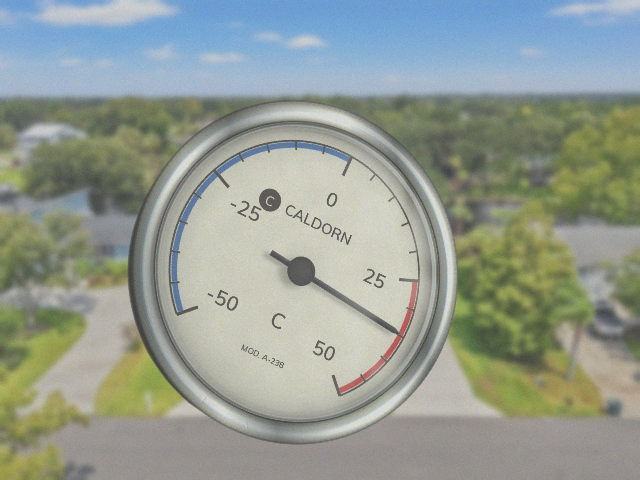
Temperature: {"value": 35, "unit": "°C"}
